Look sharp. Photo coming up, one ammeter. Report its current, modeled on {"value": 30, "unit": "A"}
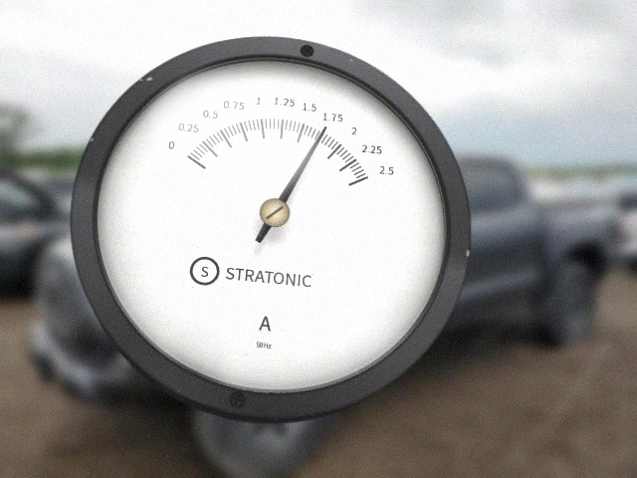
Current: {"value": 1.75, "unit": "A"}
